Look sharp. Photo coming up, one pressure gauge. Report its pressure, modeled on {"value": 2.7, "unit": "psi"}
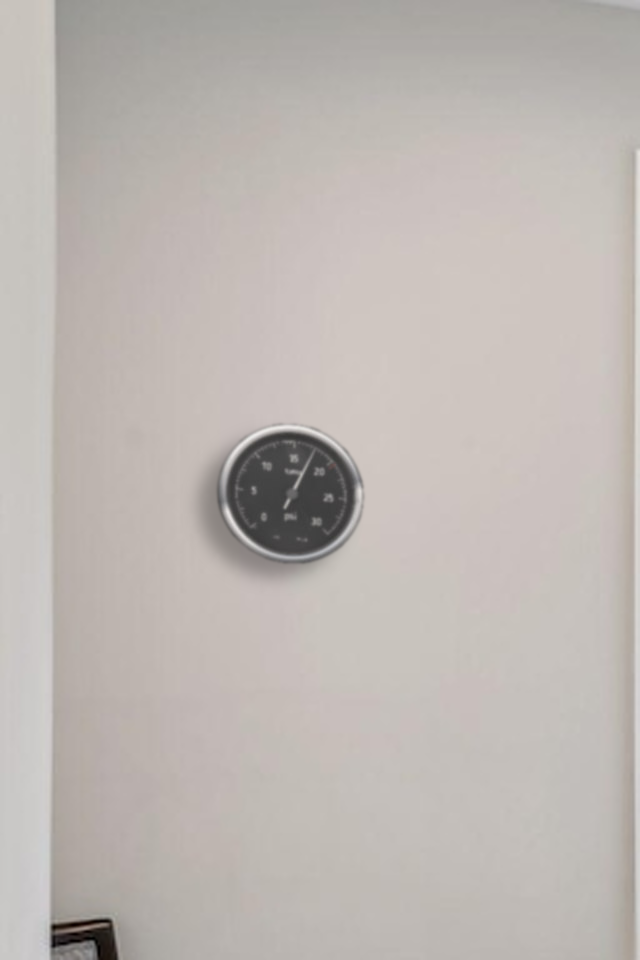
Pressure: {"value": 17.5, "unit": "psi"}
